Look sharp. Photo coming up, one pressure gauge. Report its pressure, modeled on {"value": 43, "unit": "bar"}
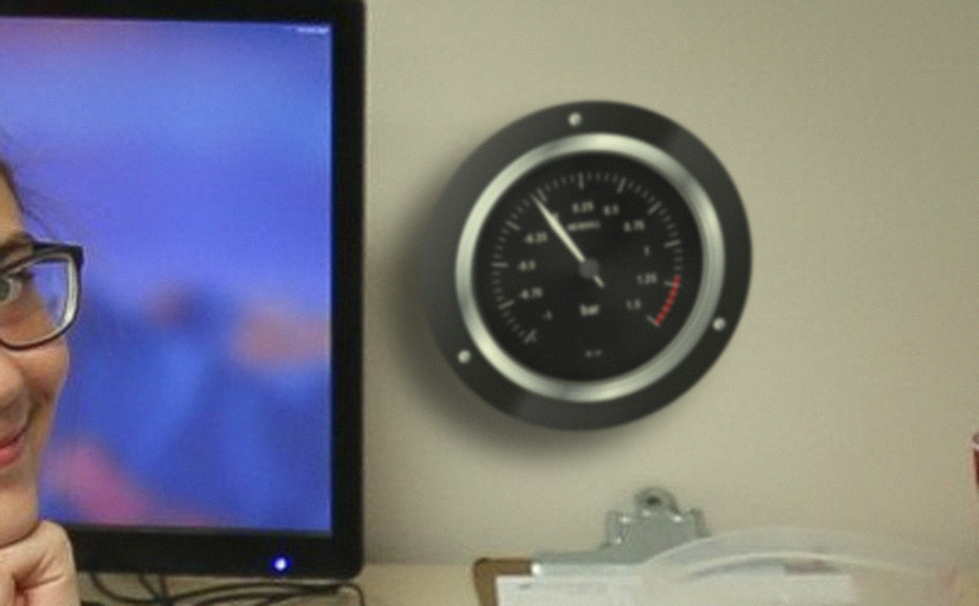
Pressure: {"value": -0.05, "unit": "bar"}
